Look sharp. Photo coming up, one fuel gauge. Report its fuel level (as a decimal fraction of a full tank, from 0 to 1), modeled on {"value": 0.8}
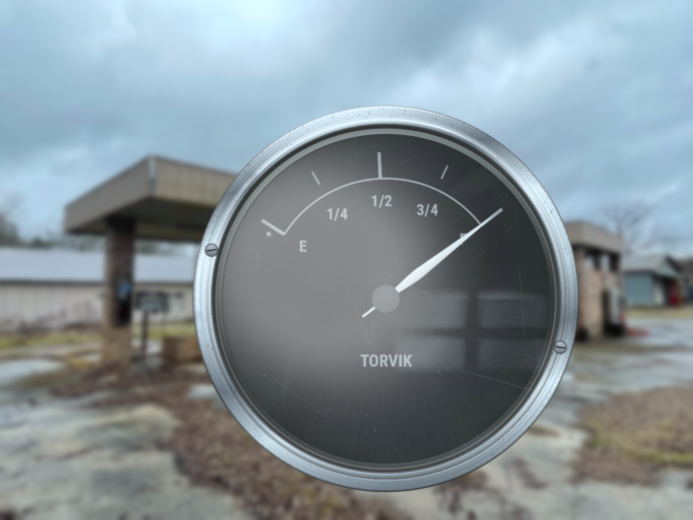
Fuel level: {"value": 1}
